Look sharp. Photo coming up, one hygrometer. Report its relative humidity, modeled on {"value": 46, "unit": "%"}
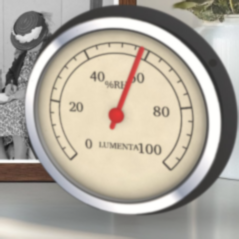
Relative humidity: {"value": 58, "unit": "%"}
